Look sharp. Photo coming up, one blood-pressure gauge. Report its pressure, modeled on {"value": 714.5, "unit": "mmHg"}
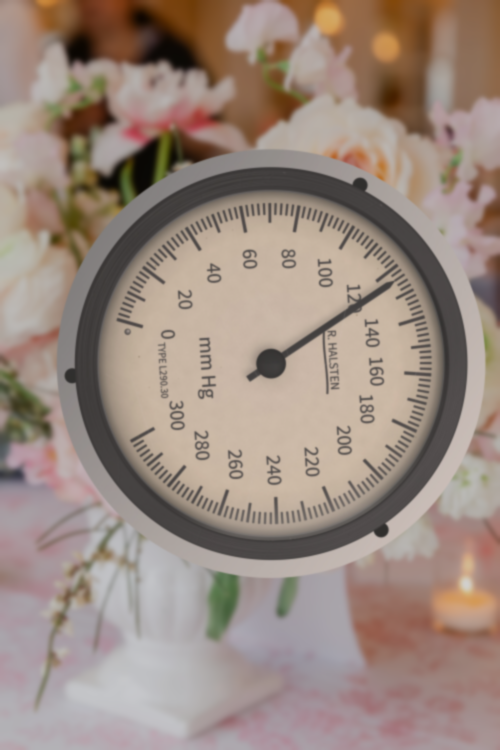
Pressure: {"value": 124, "unit": "mmHg"}
